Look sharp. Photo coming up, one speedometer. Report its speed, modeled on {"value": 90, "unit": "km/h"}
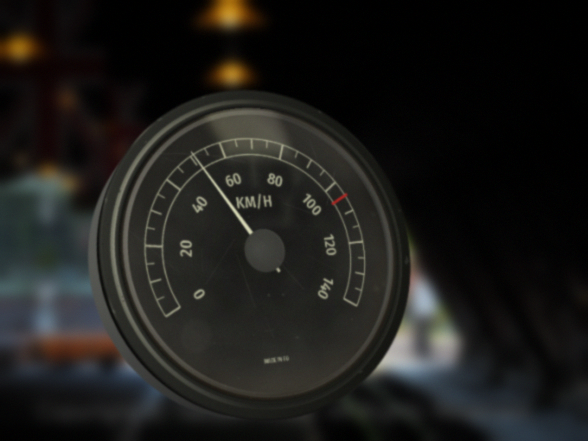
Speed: {"value": 50, "unit": "km/h"}
